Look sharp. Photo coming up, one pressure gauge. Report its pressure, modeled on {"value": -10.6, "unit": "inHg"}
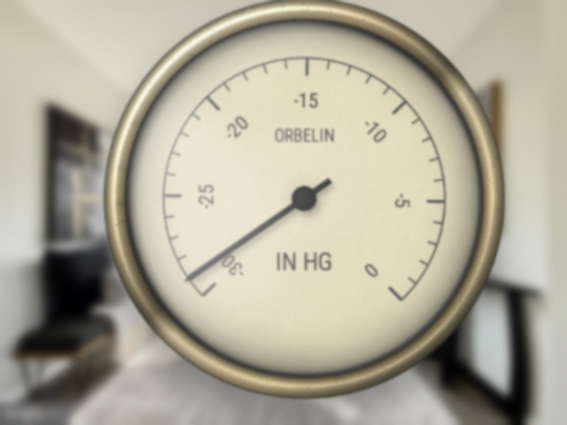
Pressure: {"value": -29, "unit": "inHg"}
